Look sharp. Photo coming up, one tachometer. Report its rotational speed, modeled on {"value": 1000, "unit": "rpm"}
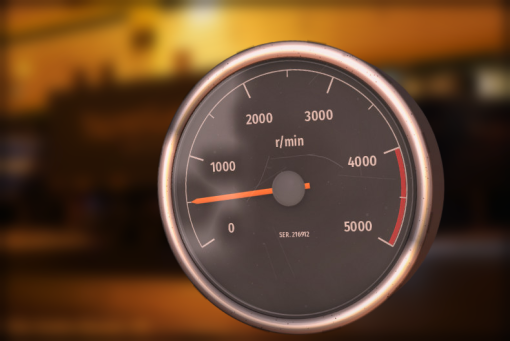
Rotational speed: {"value": 500, "unit": "rpm"}
